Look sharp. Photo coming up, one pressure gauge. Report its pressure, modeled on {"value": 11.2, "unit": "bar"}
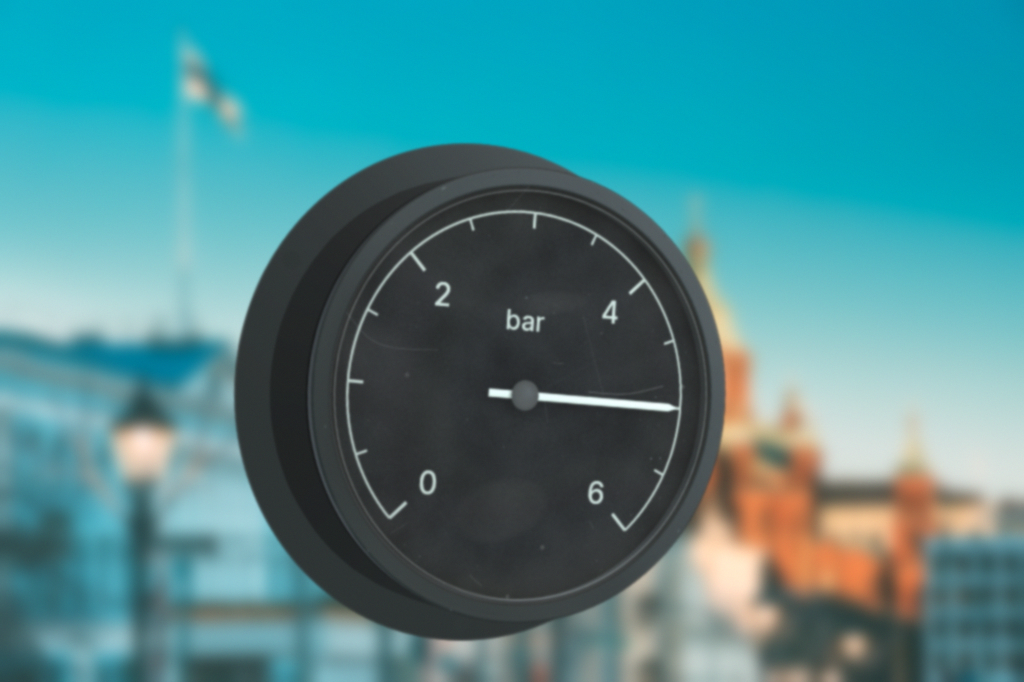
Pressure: {"value": 5, "unit": "bar"}
